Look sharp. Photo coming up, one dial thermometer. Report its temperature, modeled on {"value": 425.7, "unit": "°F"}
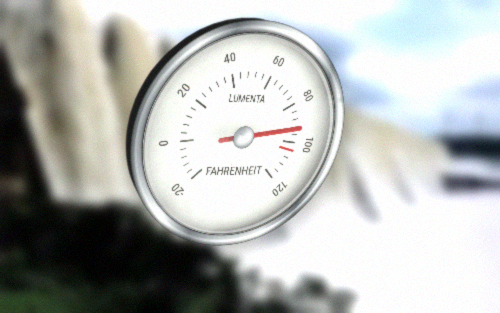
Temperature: {"value": 92, "unit": "°F"}
